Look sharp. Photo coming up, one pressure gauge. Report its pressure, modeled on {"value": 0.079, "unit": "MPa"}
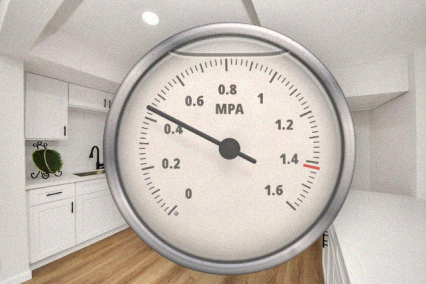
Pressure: {"value": 0.44, "unit": "MPa"}
